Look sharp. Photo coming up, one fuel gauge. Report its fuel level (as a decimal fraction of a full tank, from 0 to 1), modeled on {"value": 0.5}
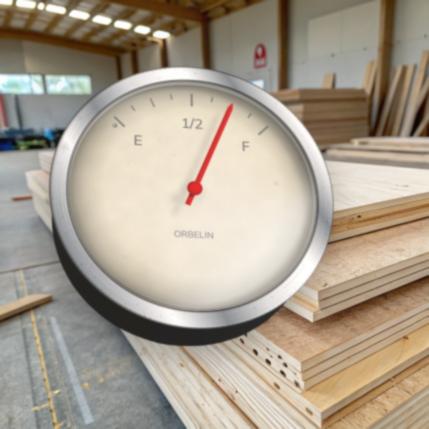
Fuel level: {"value": 0.75}
